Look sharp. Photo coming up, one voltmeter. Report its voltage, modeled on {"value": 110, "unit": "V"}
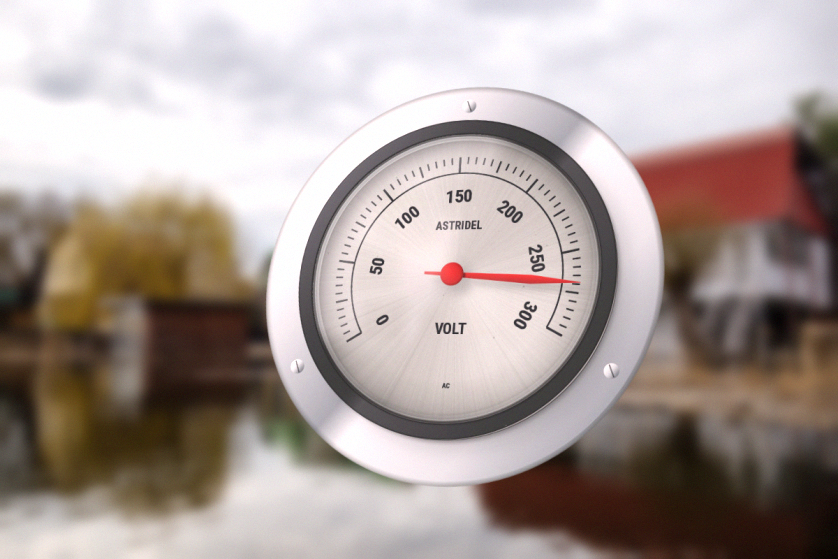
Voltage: {"value": 270, "unit": "V"}
